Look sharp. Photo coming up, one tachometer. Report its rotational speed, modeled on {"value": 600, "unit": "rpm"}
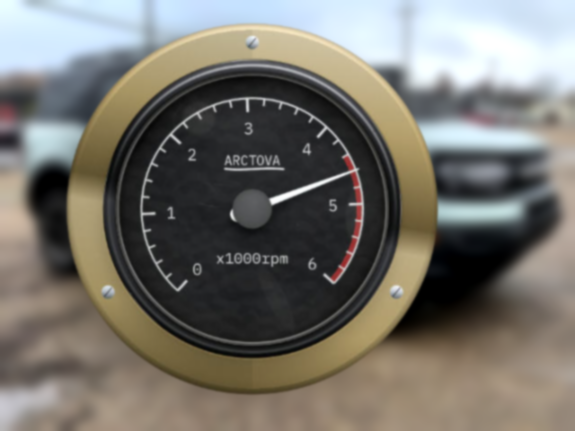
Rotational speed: {"value": 4600, "unit": "rpm"}
